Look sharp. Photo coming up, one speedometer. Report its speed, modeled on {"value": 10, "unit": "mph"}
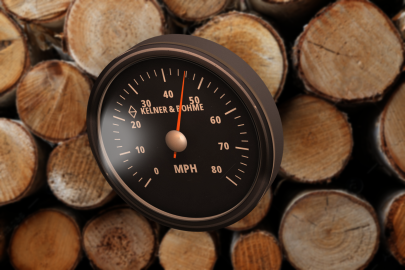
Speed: {"value": 46, "unit": "mph"}
